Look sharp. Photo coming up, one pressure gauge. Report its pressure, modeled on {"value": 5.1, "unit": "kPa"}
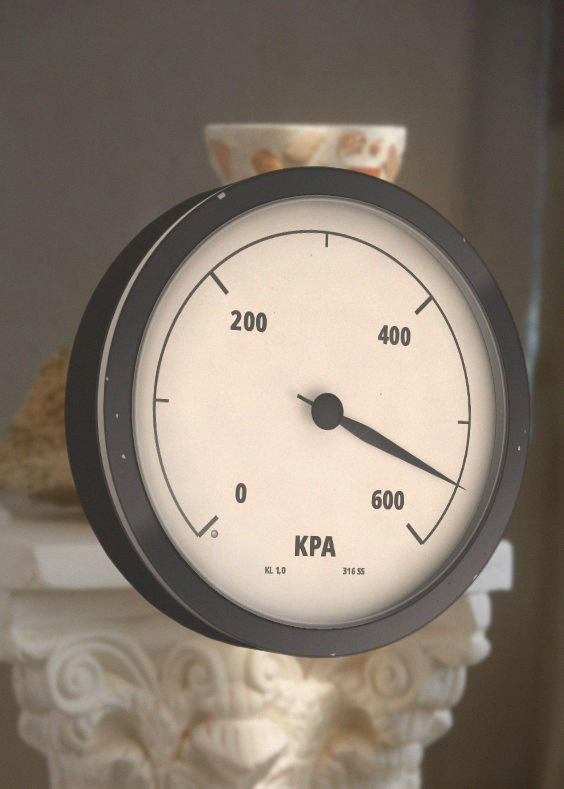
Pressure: {"value": 550, "unit": "kPa"}
